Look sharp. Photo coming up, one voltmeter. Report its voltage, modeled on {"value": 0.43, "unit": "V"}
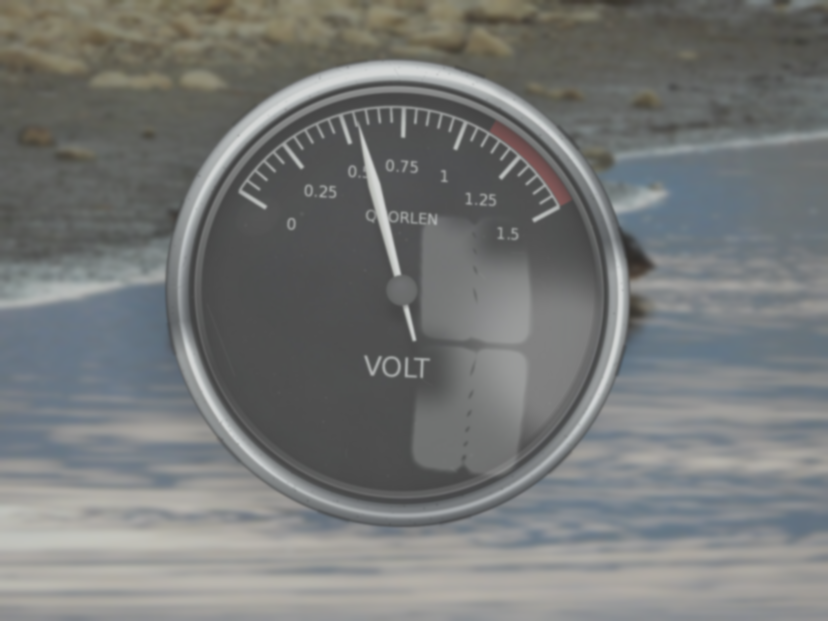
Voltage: {"value": 0.55, "unit": "V"}
